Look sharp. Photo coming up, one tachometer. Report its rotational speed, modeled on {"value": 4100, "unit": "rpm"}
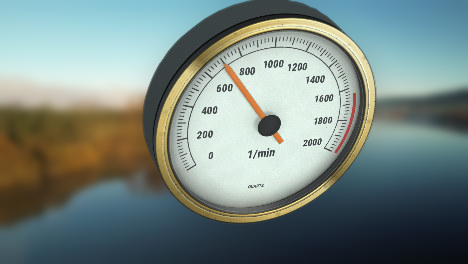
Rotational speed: {"value": 700, "unit": "rpm"}
